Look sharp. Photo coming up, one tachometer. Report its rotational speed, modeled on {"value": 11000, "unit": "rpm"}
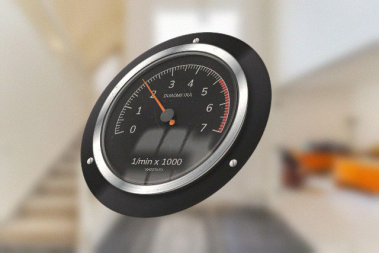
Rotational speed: {"value": 2000, "unit": "rpm"}
